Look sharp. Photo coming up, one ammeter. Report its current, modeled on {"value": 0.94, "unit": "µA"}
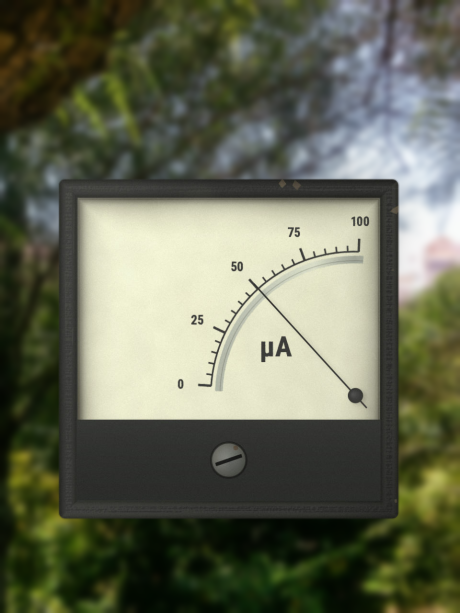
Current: {"value": 50, "unit": "µA"}
